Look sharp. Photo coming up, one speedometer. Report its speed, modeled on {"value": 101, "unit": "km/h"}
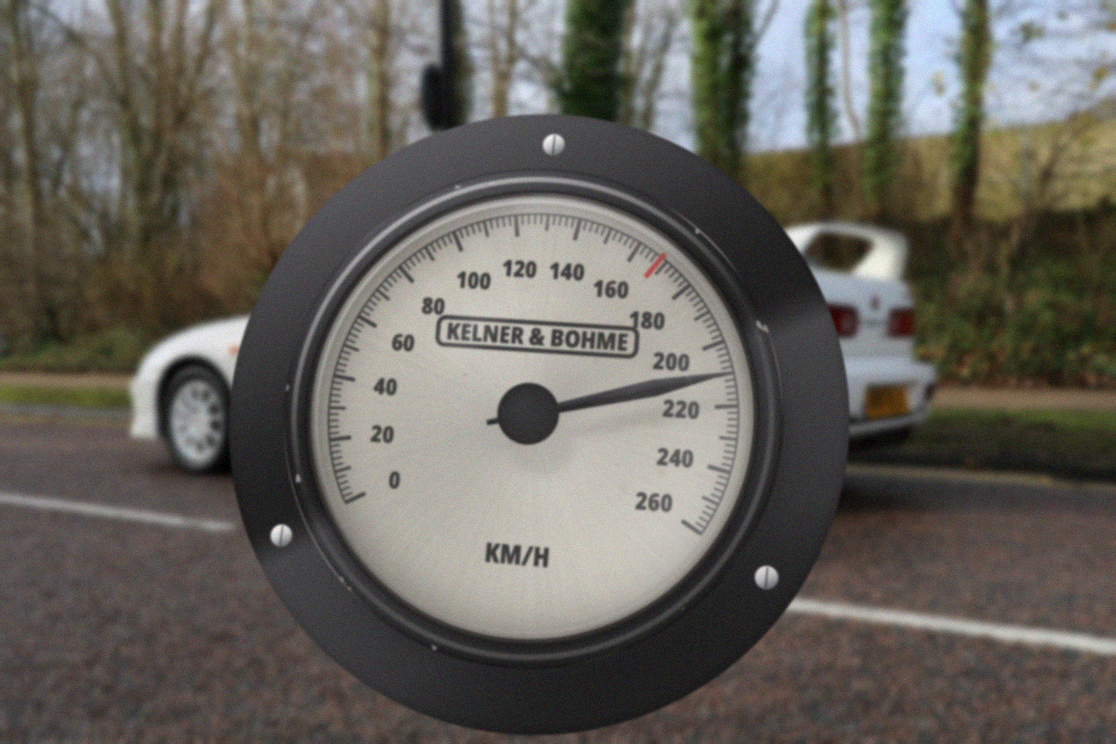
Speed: {"value": 210, "unit": "km/h"}
